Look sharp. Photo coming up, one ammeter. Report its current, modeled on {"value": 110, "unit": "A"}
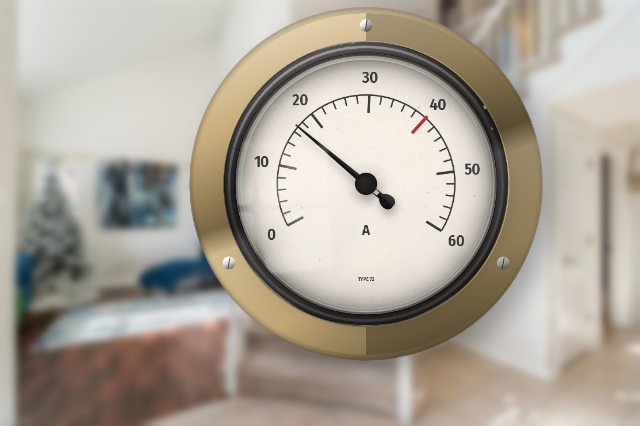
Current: {"value": 17, "unit": "A"}
